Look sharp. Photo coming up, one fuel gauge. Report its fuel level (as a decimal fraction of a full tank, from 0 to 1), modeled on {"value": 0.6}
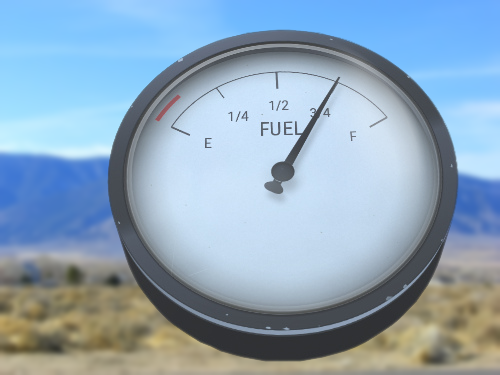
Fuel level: {"value": 0.75}
